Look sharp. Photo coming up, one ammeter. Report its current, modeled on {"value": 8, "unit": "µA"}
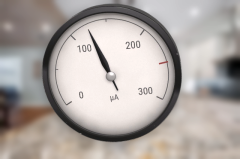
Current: {"value": 125, "unit": "µA"}
